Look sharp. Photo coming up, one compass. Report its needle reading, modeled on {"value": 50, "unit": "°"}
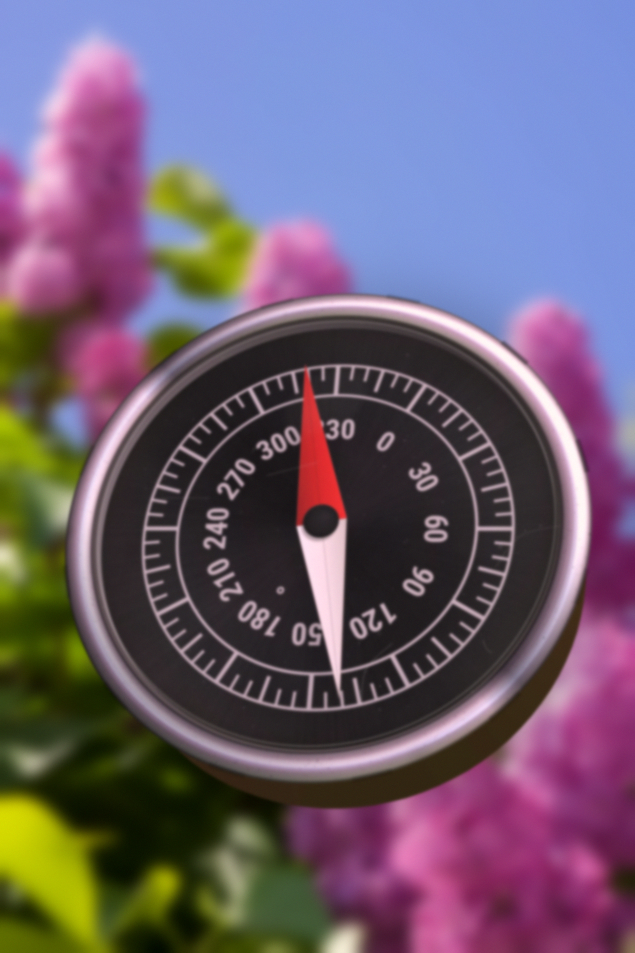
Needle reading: {"value": 320, "unit": "°"}
